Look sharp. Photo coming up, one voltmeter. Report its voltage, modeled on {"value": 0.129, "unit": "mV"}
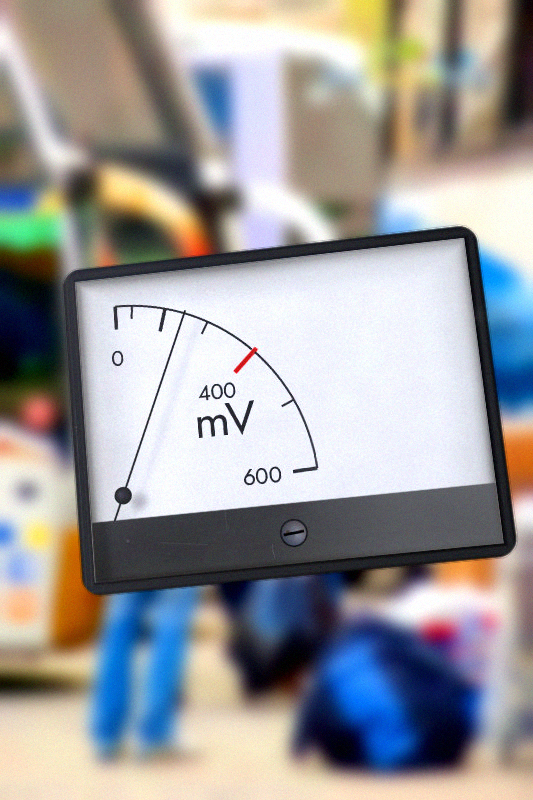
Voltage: {"value": 250, "unit": "mV"}
